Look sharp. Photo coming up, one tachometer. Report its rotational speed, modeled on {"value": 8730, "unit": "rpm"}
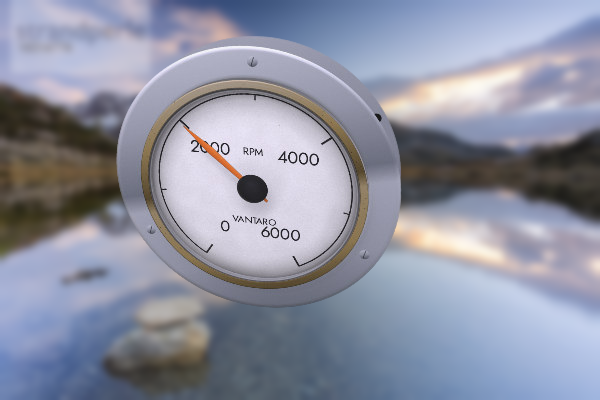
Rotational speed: {"value": 2000, "unit": "rpm"}
